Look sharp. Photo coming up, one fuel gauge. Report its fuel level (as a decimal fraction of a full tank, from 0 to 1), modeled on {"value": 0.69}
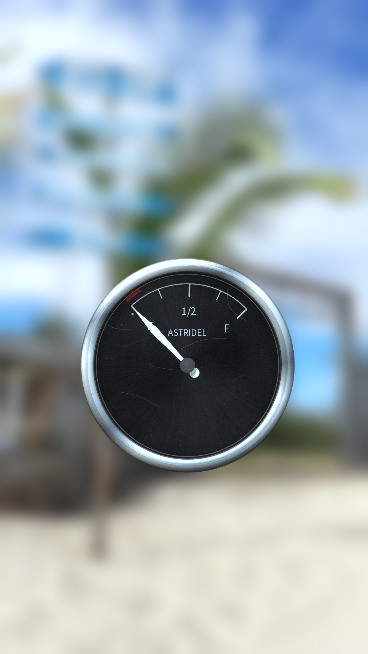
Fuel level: {"value": 0}
